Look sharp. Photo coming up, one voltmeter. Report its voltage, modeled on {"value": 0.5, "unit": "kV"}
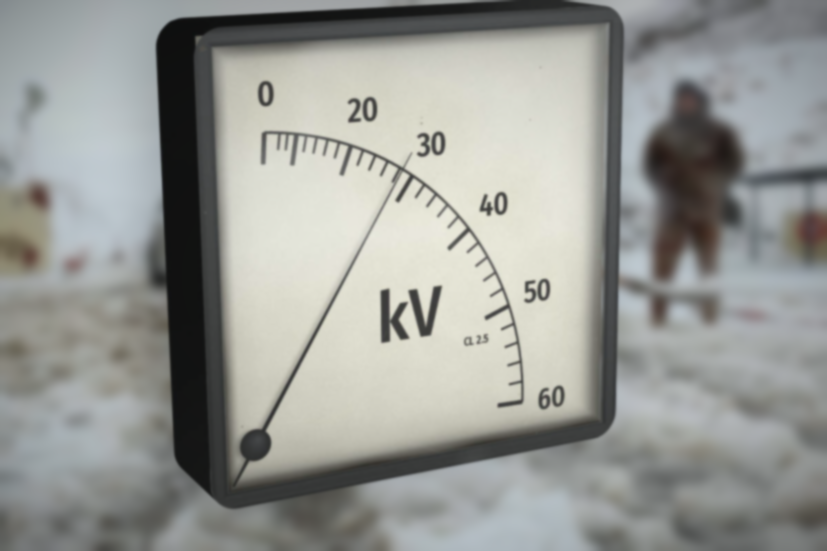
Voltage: {"value": 28, "unit": "kV"}
